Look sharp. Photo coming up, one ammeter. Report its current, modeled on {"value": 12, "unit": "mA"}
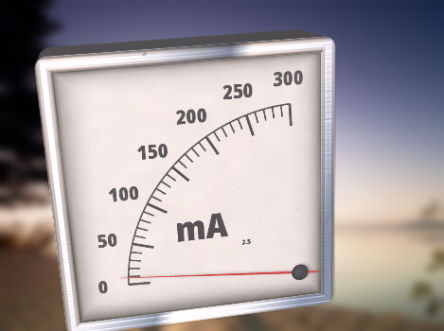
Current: {"value": 10, "unit": "mA"}
